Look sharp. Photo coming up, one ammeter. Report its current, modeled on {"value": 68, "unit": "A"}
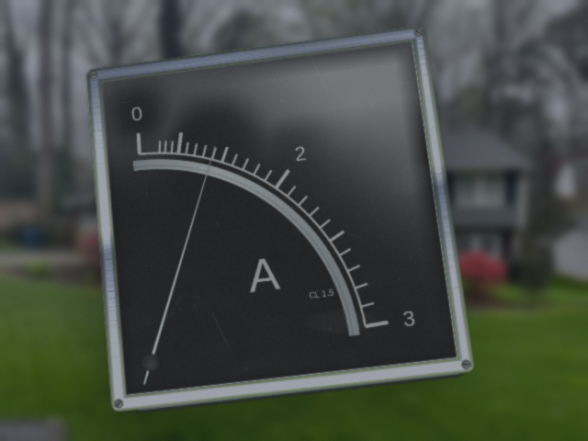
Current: {"value": 1.4, "unit": "A"}
